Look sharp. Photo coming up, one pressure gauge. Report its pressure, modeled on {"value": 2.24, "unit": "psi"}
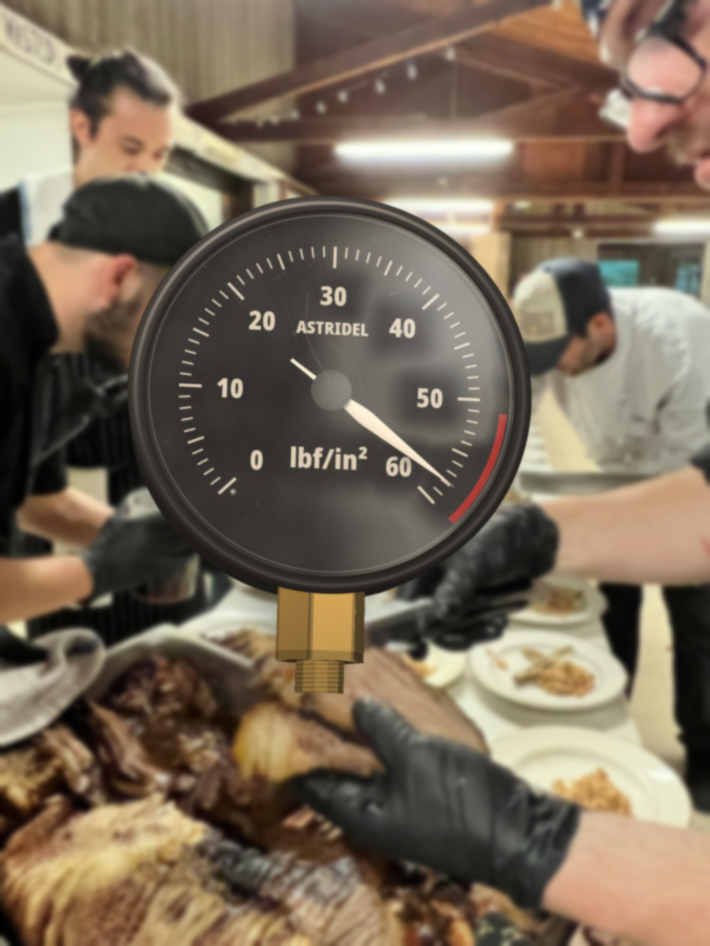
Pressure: {"value": 58, "unit": "psi"}
